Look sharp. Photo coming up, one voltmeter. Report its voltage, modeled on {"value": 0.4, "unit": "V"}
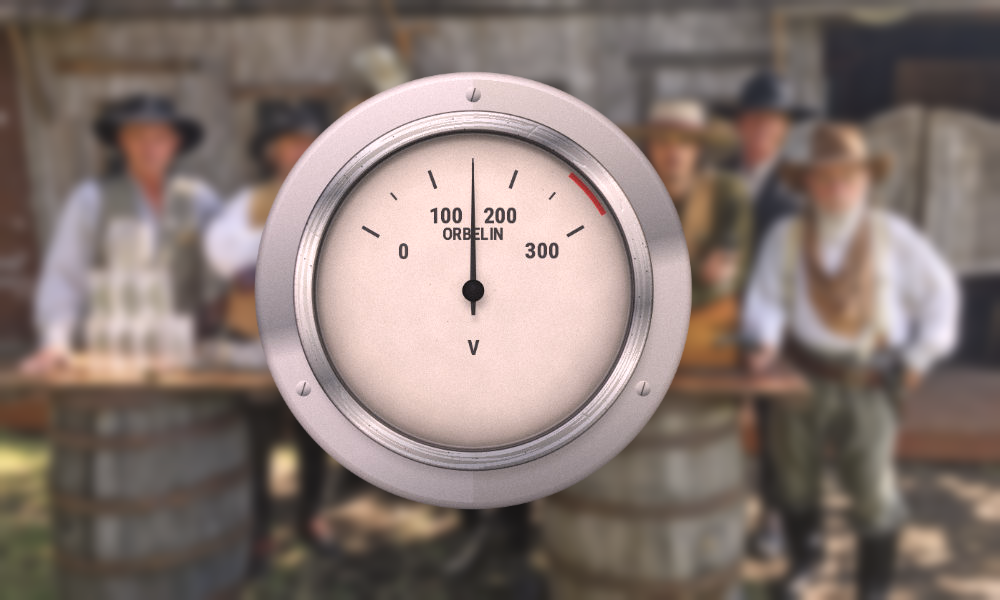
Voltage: {"value": 150, "unit": "V"}
